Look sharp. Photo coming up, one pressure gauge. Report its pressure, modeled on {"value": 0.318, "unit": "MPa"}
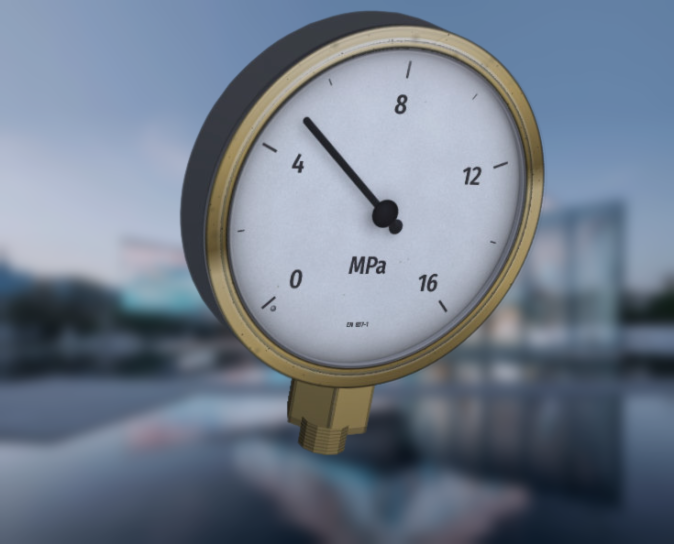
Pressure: {"value": 5, "unit": "MPa"}
